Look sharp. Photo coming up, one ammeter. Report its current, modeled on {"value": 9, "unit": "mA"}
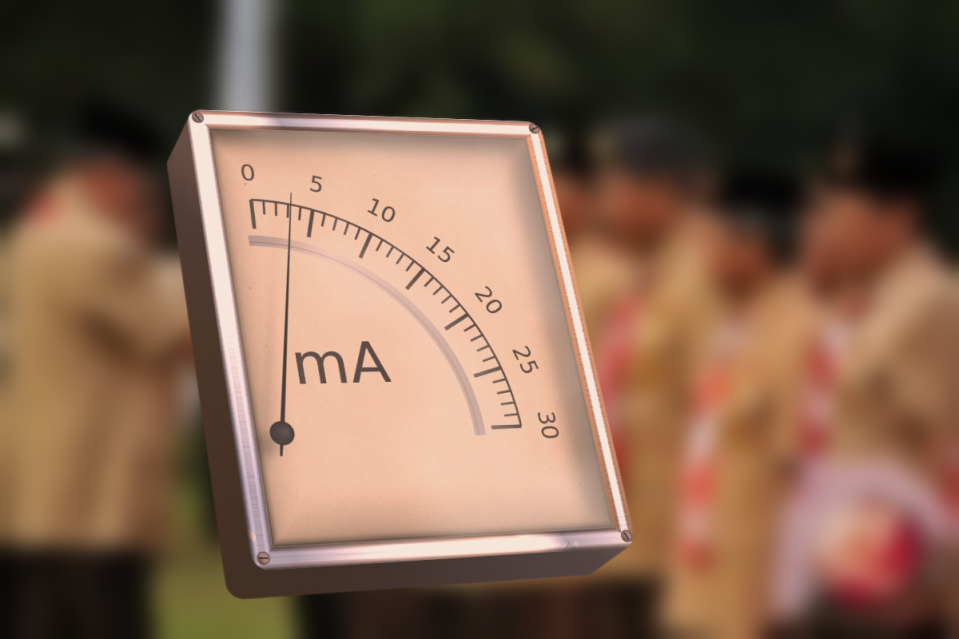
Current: {"value": 3, "unit": "mA"}
